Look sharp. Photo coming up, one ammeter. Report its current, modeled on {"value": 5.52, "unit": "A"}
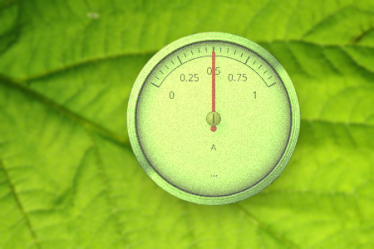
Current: {"value": 0.5, "unit": "A"}
